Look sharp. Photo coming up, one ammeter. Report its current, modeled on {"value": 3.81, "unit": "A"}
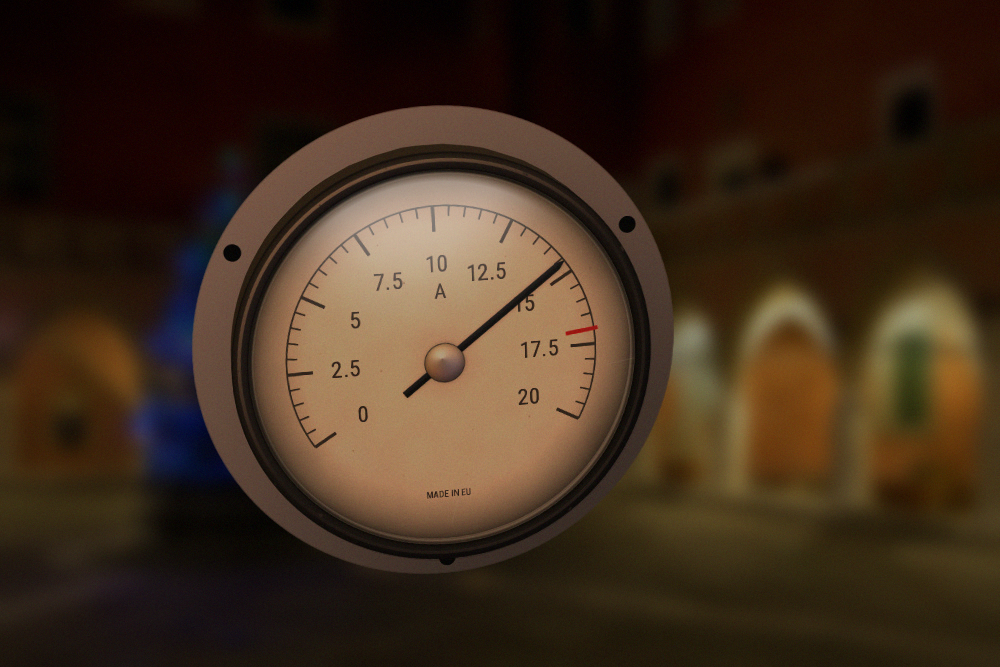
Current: {"value": 14.5, "unit": "A"}
